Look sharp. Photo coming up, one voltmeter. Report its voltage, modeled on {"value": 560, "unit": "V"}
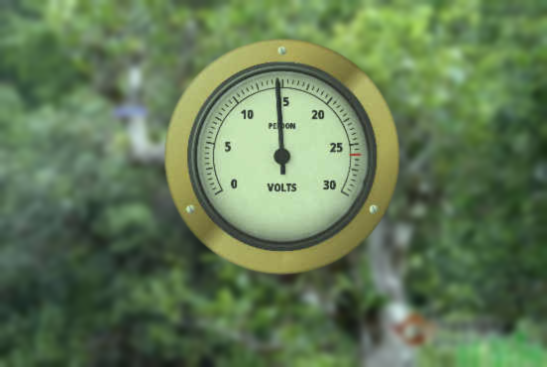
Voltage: {"value": 14.5, "unit": "V"}
